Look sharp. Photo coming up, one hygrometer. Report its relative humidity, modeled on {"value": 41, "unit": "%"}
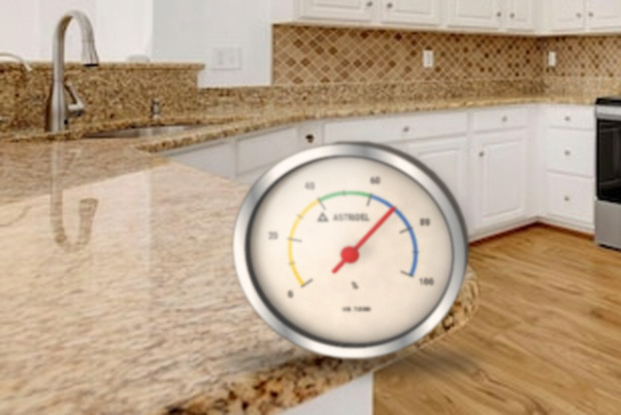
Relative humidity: {"value": 70, "unit": "%"}
